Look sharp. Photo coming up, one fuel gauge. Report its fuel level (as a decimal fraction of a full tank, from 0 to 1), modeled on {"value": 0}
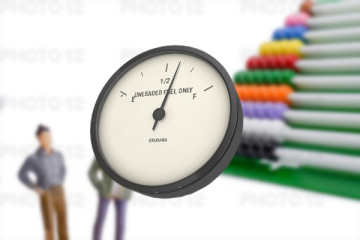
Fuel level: {"value": 0.625}
